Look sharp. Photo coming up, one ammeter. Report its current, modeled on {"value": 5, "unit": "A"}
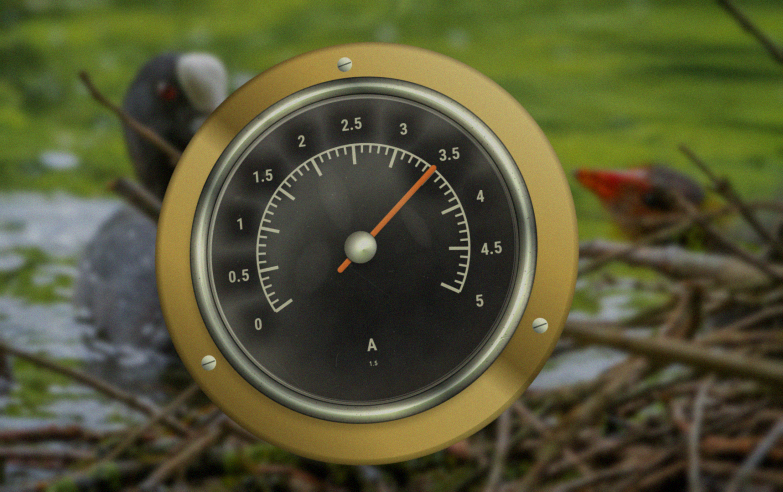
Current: {"value": 3.5, "unit": "A"}
